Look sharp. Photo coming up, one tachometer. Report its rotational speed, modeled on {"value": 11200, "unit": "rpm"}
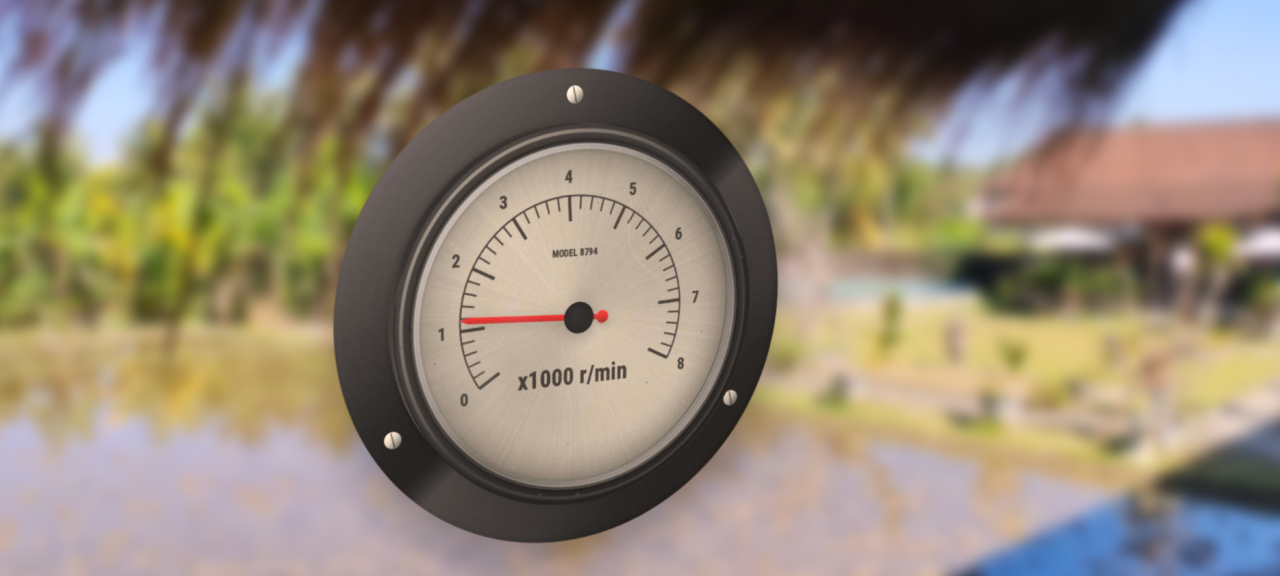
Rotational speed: {"value": 1200, "unit": "rpm"}
